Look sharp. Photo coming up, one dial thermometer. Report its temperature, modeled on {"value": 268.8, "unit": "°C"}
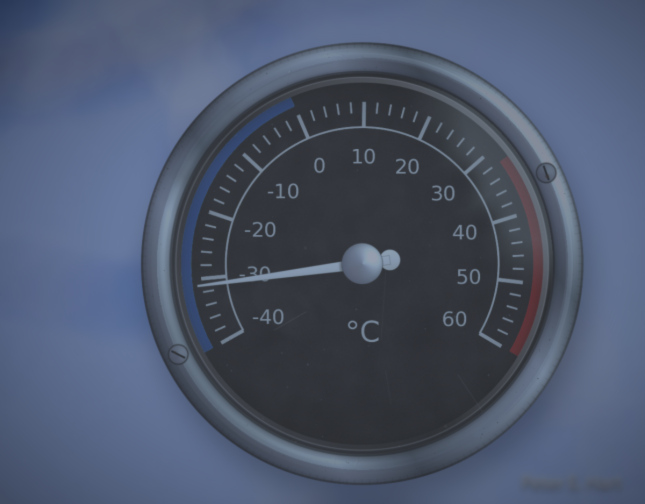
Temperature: {"value": -31, "unit": "°C"}
